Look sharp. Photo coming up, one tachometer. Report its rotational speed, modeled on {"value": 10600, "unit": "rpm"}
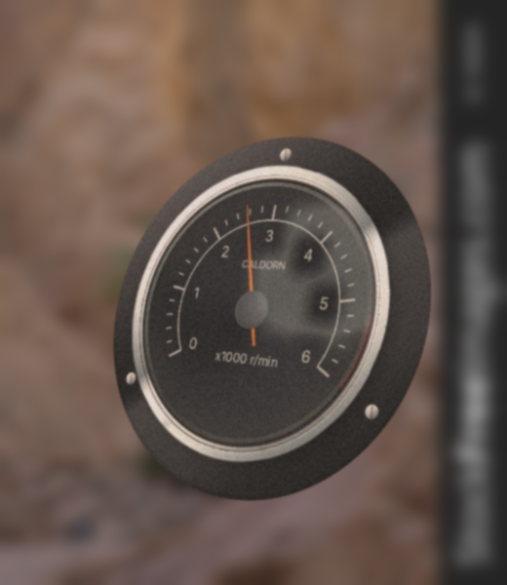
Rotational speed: {"value": 2600, "unit": "rpm"}
